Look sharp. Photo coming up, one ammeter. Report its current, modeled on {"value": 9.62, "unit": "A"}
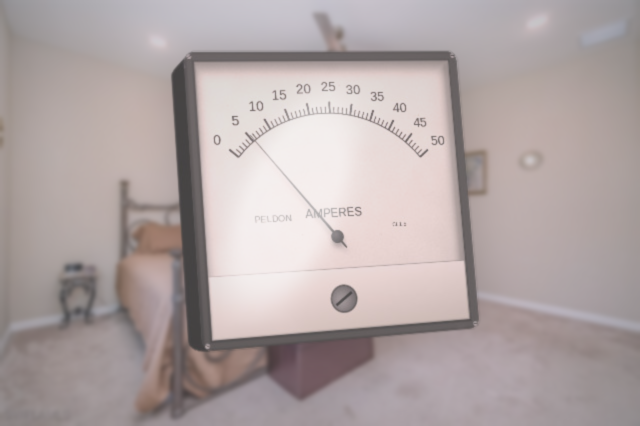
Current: {"value": 5, "unit": "A"}
